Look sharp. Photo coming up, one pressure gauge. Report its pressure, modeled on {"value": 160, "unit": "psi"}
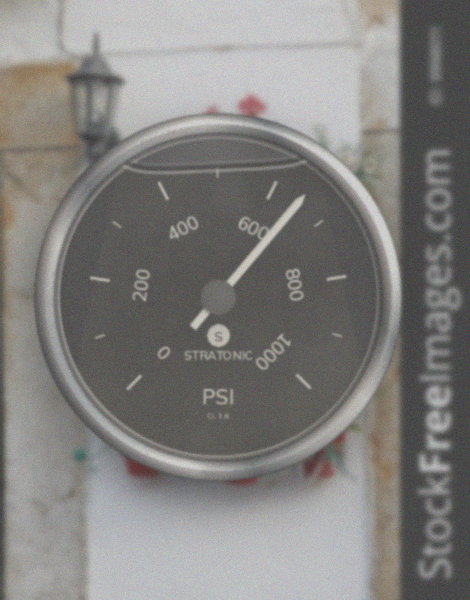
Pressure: {"value": 650, "unit": "psi"}
